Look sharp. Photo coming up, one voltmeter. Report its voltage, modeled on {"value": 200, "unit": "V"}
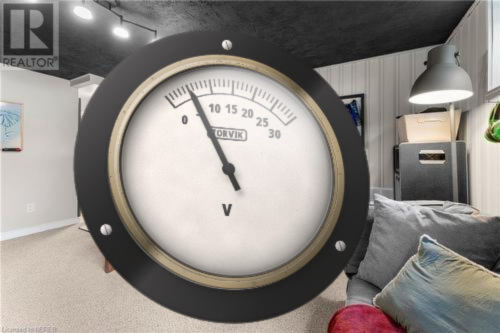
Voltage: {"value": 5, "unit": "V"}
